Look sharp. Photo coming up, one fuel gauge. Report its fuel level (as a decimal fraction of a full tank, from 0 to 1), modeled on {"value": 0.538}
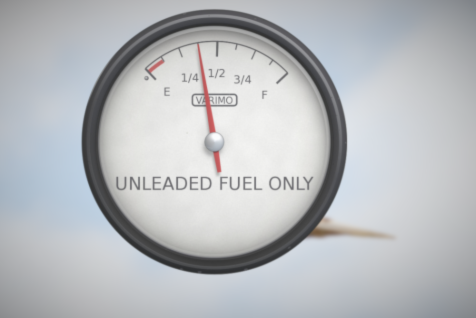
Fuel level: {"value": 0.375}
